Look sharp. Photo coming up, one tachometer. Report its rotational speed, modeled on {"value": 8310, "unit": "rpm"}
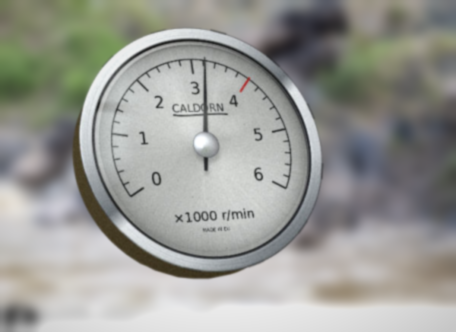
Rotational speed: {"value": 3200, "unit": "rpm"}
